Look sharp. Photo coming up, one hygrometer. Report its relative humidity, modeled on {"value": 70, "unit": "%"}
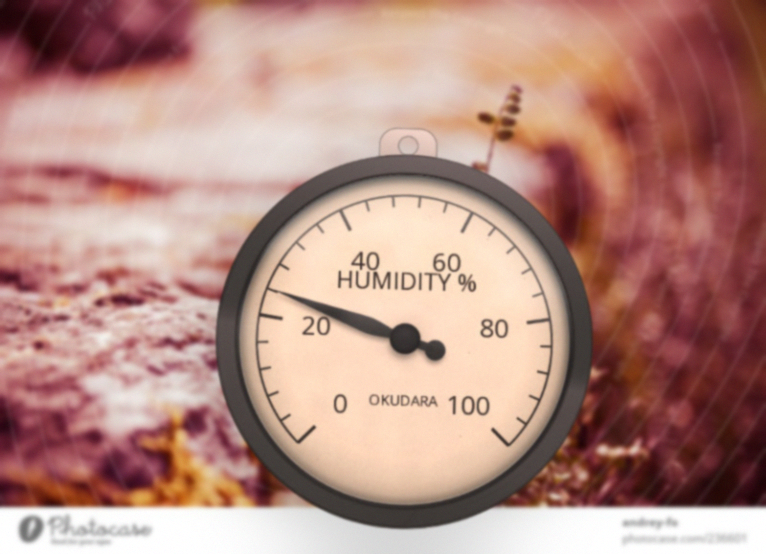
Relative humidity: {"value": 24, "unit": "%"}
